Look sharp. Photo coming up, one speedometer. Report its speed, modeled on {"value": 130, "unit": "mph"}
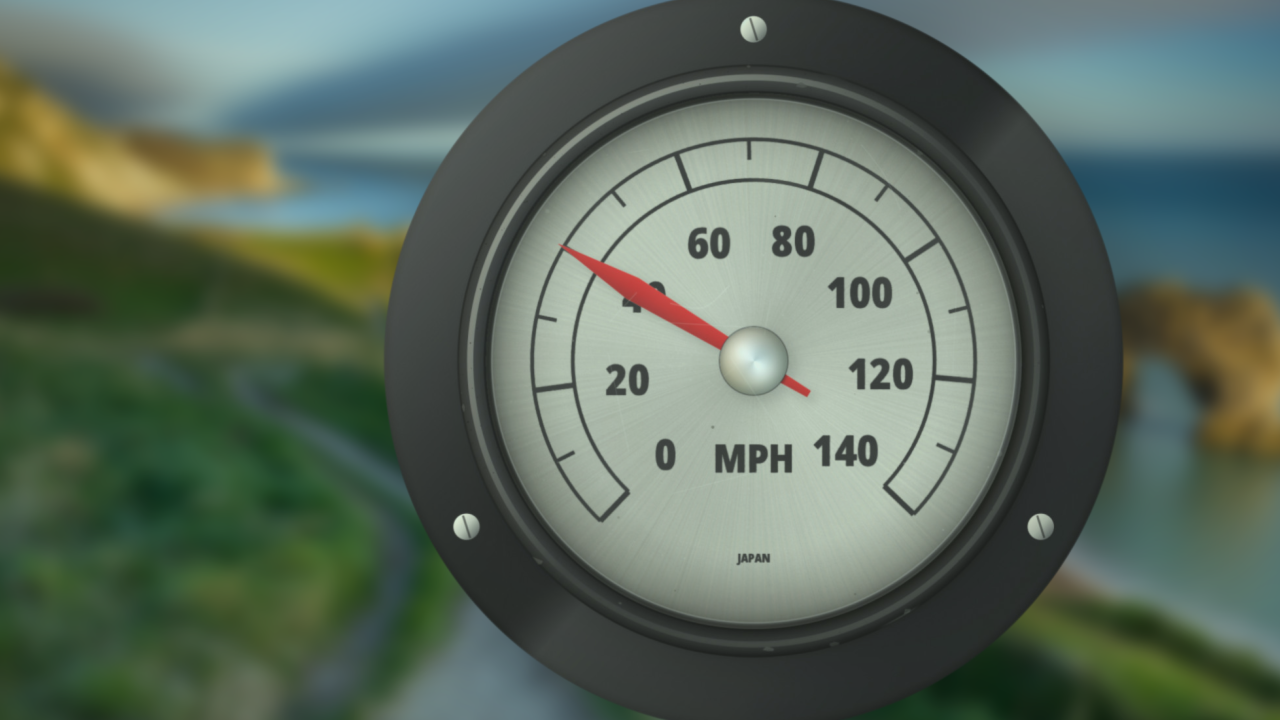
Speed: {"value": 40, "unit": "mph"}
